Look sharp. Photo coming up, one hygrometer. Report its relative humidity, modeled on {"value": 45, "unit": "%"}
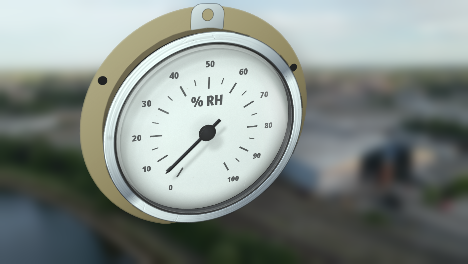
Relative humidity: {"value": 5, "unit": "%"}
